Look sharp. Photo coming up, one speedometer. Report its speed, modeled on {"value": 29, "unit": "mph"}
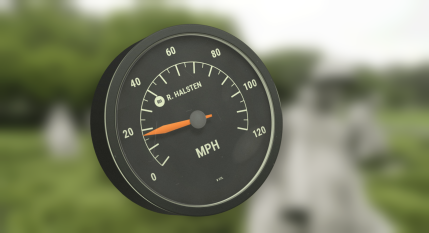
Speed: {"value": 17.5, "unit": "mph"}
